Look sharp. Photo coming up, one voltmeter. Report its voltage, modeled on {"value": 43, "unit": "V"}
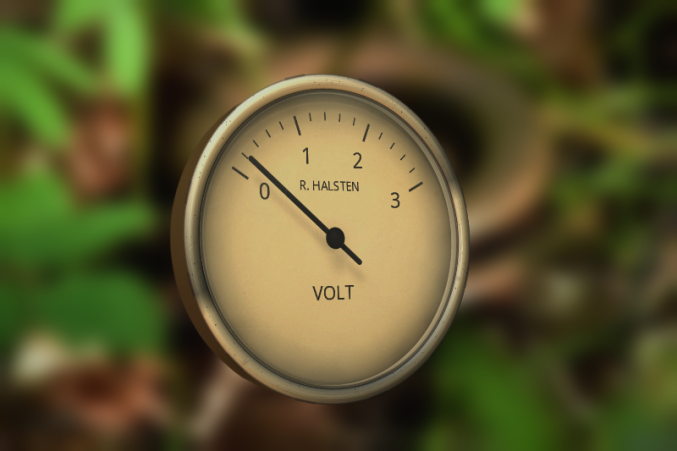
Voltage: {"value": 0.2, "unit": "V"}
